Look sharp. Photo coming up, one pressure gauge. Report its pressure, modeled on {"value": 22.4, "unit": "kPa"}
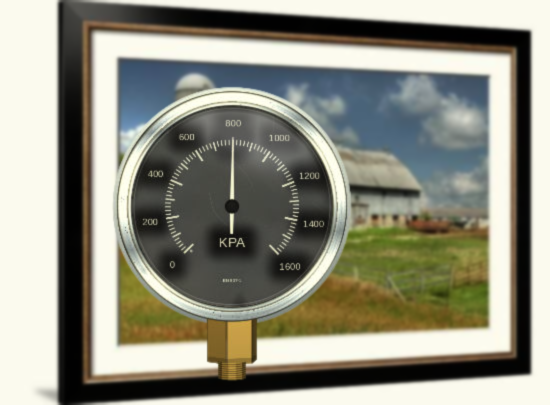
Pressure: {"value": 800, "unit": "kPa"}
